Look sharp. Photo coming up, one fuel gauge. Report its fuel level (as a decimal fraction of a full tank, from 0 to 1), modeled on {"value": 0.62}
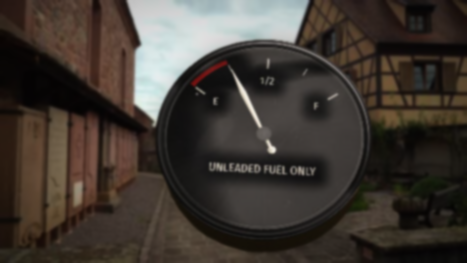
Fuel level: {"value": 0.25}
